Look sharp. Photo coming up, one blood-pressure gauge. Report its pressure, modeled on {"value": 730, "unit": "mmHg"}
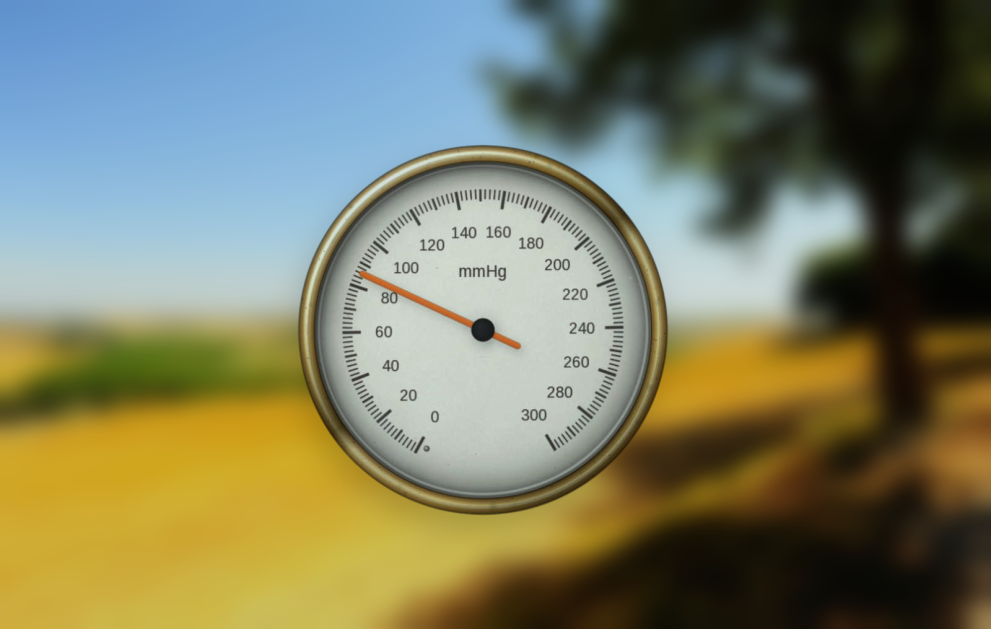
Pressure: {"value": 86, "unit": "mmHg"}
